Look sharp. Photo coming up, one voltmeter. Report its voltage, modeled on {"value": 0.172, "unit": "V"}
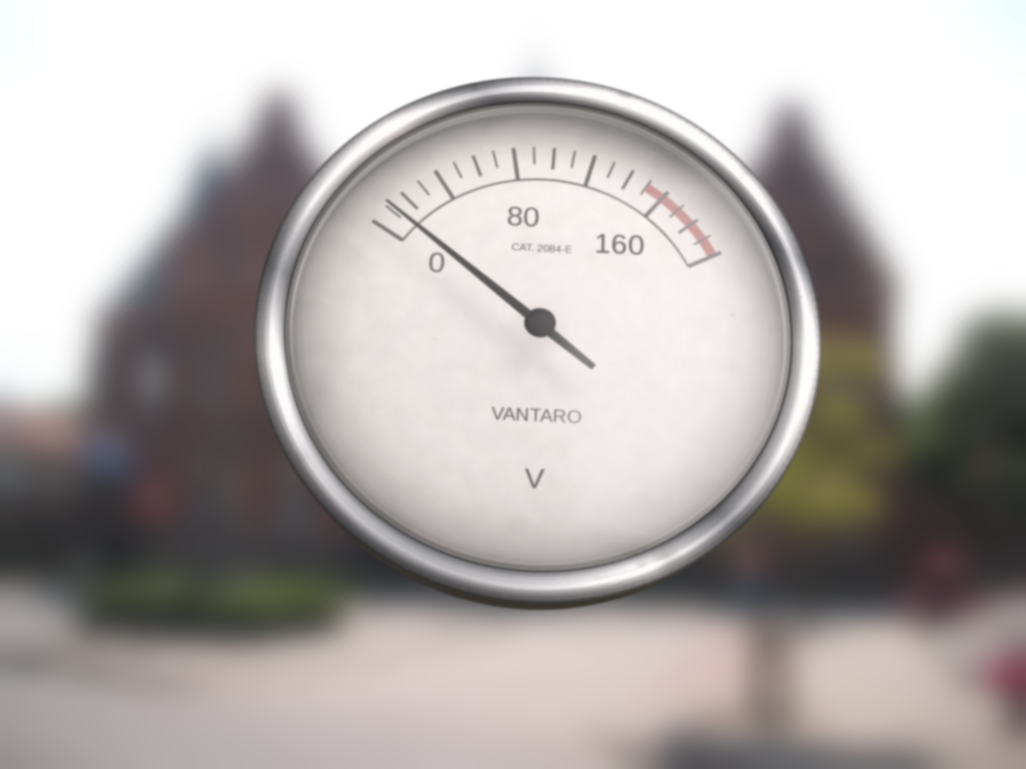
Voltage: {"value": 10, "unit": "V"}
